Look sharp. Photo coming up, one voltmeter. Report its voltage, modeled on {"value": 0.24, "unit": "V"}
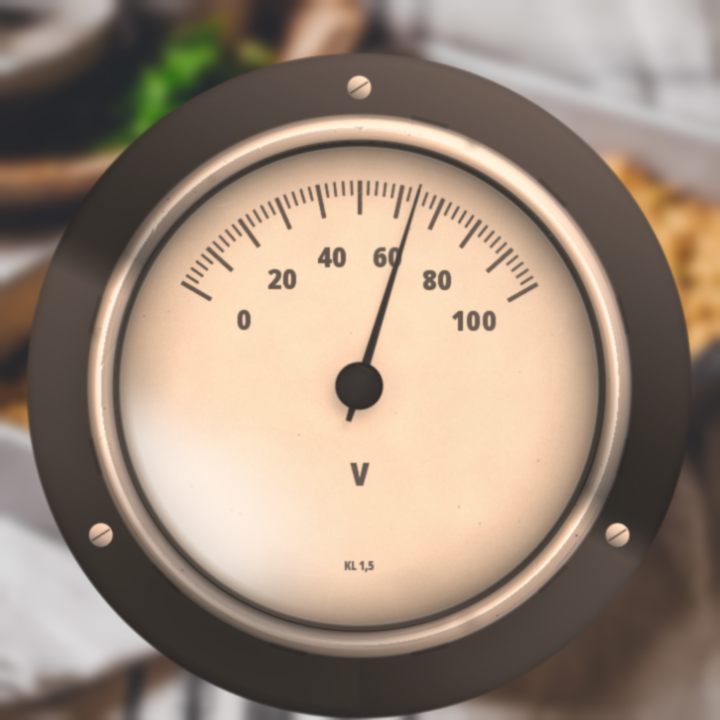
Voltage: {"value": 64, "unit": "V"}
